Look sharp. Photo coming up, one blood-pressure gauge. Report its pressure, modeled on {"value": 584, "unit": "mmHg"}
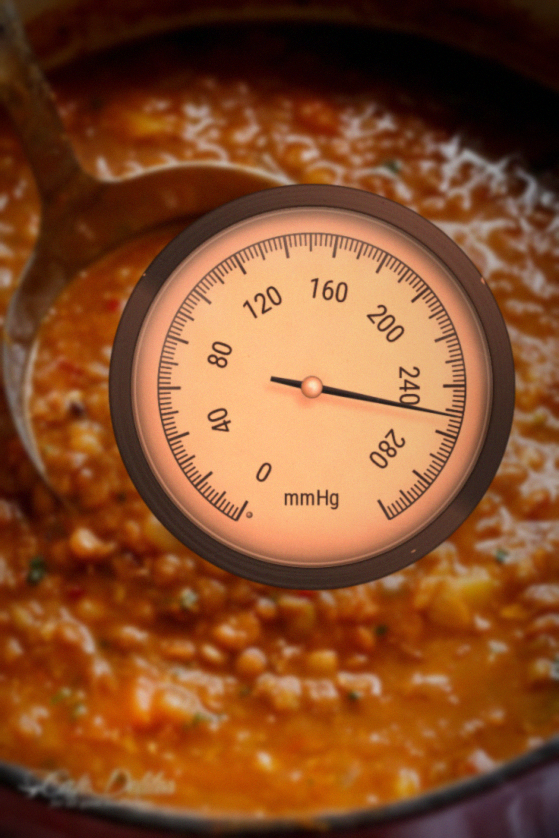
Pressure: {"value": 252, "unit": "mmHg"}
